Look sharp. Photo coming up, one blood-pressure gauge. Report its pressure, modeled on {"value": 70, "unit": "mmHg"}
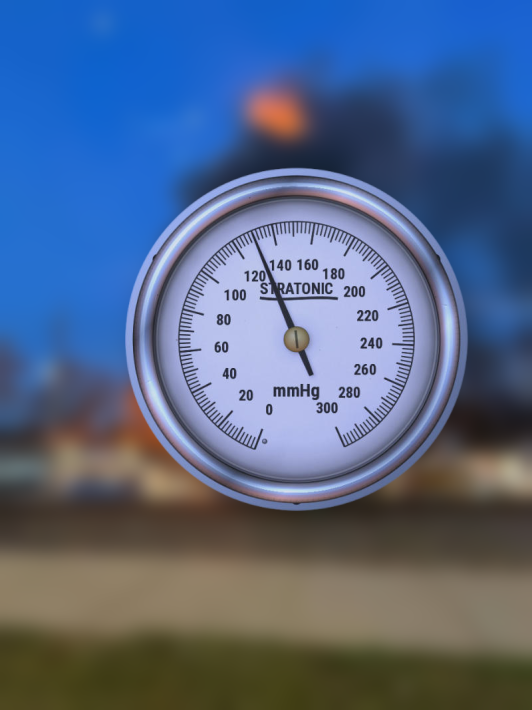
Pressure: {"value": 130, "unit": "mmHg"}
